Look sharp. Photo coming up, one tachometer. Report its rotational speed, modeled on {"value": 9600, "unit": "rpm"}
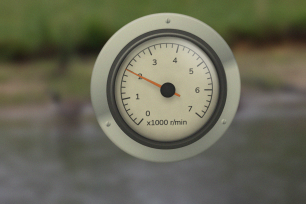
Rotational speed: {"value": 2000, "unit": "rpm"}
